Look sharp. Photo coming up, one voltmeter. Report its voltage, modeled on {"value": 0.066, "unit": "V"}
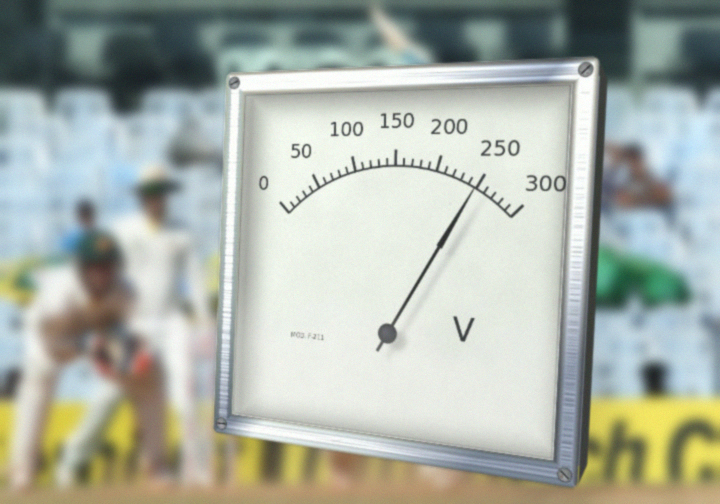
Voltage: {"value": 250, "unit": "V"}
